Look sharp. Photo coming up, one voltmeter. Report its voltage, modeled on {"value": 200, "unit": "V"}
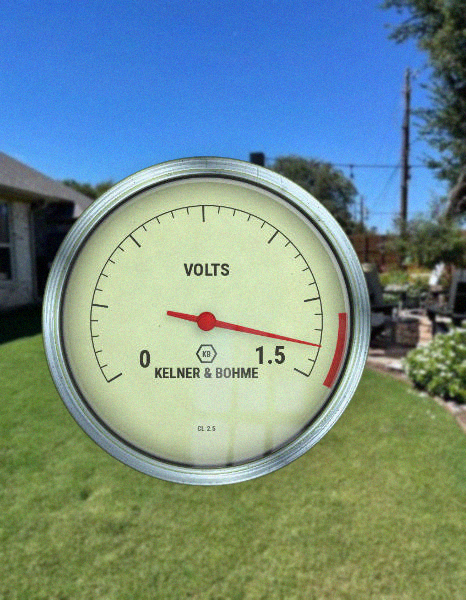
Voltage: {"value": 1.4, "unit": "V"}
